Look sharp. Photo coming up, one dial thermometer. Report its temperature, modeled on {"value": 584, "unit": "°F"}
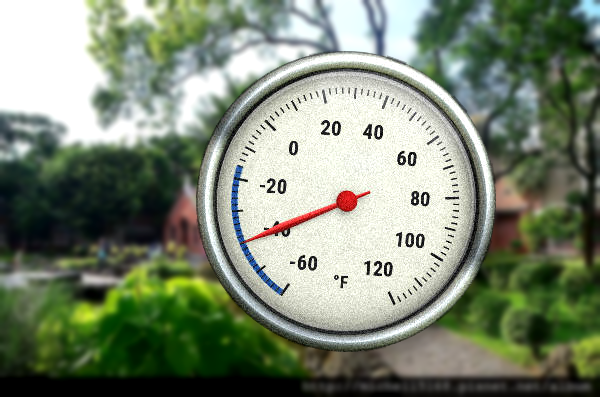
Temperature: {"value": -40, "unit": "°F"}
